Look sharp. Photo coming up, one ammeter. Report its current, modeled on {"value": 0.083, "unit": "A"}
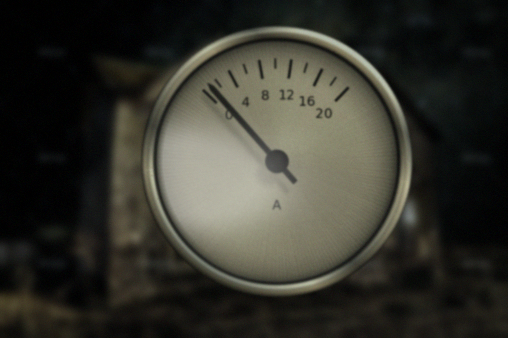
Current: {"value": 1, "unit": "A"}
